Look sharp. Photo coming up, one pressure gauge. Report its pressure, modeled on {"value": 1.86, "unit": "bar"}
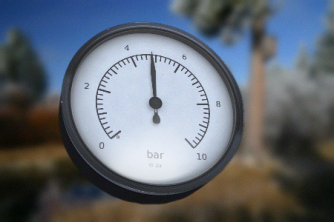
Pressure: {"value": 4.8, "unit": "bar"}
